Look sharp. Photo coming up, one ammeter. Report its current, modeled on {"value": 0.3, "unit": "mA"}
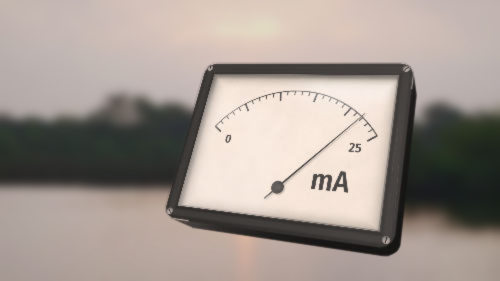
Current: {"value": 22, "unit": "mA"}
